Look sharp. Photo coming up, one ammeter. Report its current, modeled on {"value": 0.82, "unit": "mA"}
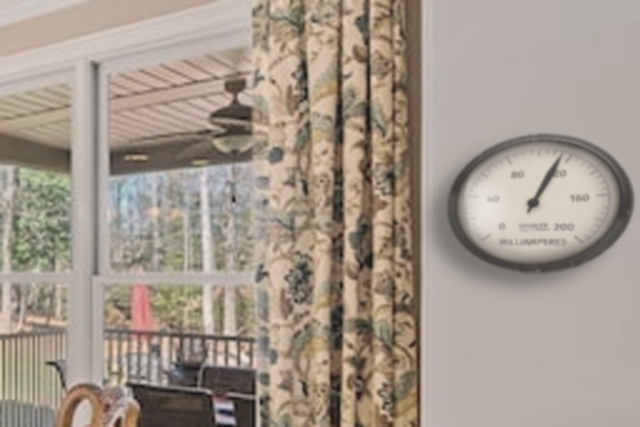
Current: {"value": 115, "unit": "mA"}
